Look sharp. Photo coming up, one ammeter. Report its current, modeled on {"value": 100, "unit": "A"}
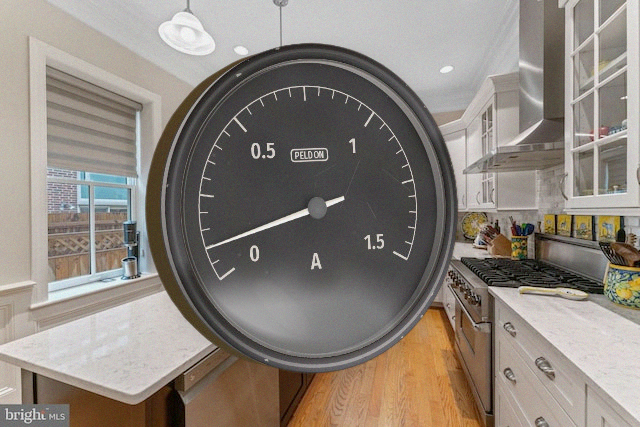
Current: {"value": 0.1, "unit": "A"}
